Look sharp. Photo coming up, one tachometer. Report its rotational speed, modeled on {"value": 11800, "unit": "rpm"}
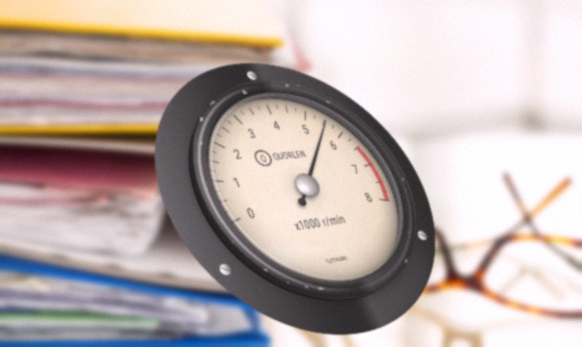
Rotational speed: {"value": 5500, "unit": "rpm"}
